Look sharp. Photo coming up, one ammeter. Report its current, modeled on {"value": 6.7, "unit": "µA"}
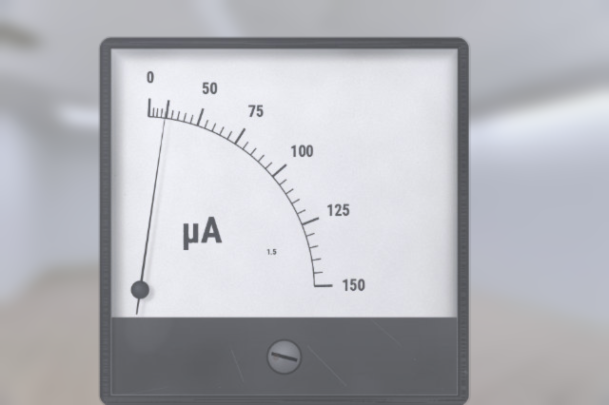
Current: {"value": 25, "unit": "µA"}
